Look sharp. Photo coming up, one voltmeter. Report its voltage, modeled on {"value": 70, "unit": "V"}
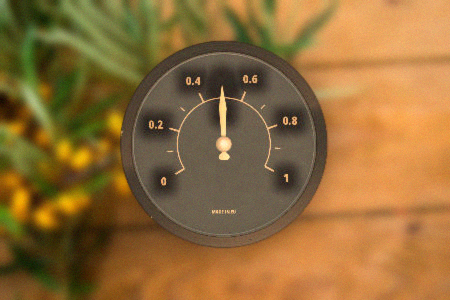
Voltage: {"value": 0.5, "unit": "V"}
